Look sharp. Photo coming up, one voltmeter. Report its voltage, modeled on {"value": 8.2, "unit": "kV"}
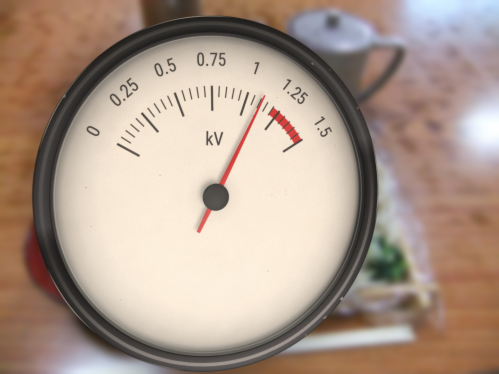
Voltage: {"value": 1.1, "unit": "kV"}
